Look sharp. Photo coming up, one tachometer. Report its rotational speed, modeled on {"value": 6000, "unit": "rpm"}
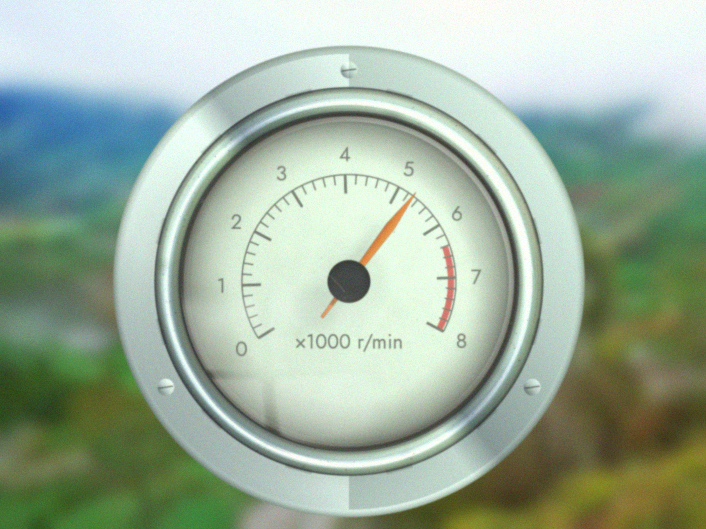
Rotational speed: {"value": 5300, "unit": "rpm"}
